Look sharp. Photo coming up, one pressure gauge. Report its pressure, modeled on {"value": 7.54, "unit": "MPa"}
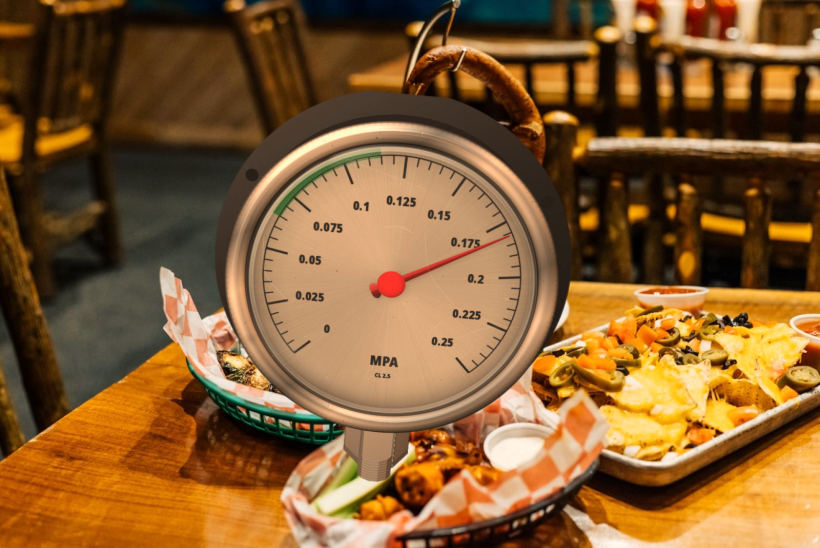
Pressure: {"value": 0.18, "unit": "MPa"}
